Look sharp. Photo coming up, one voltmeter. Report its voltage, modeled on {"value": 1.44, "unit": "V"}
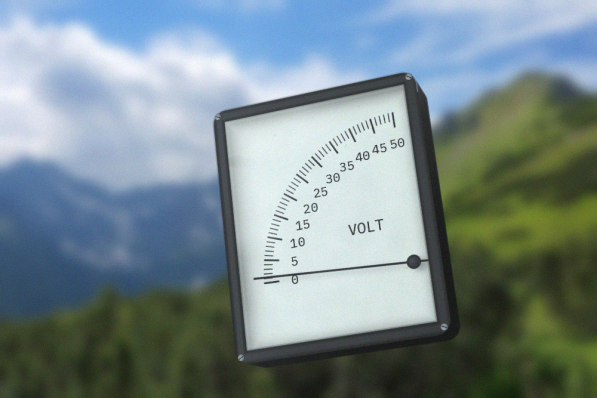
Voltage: {"value": 1, "unit": "V"}
